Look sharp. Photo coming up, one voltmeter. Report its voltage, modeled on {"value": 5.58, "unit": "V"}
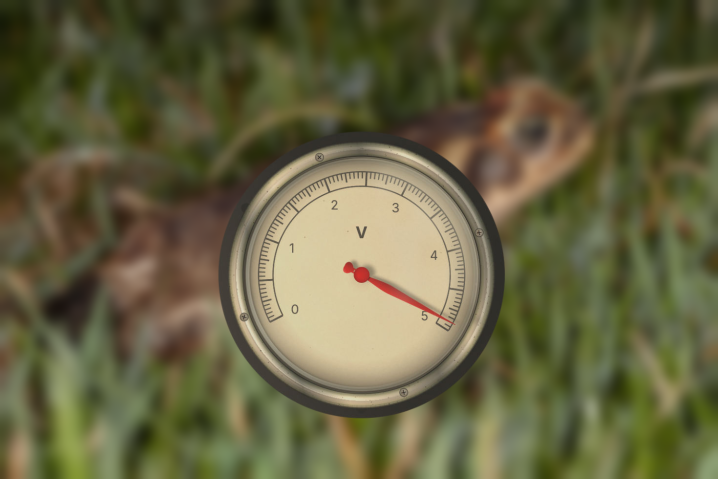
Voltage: {"value": 4.9, "unit": "V"}
